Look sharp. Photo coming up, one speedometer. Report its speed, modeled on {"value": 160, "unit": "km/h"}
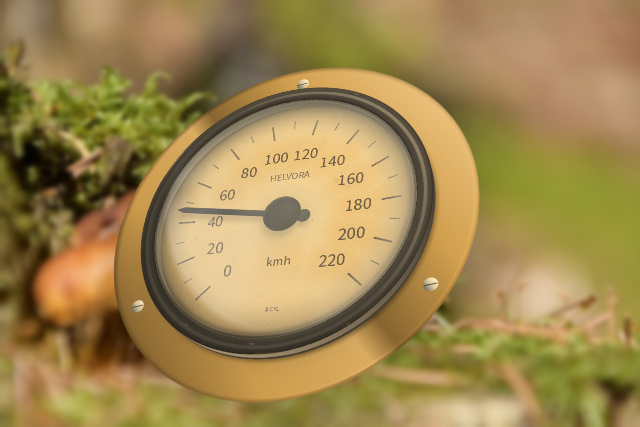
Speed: {"value": 45, "unit": "km/h"}
